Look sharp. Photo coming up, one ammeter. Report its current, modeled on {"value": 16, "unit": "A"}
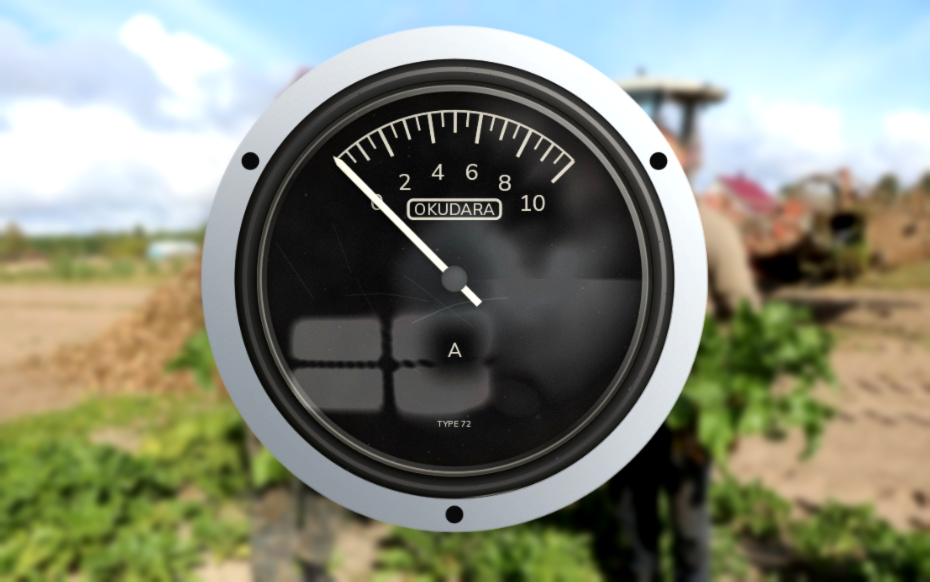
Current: {"value": 0, "unit": "A"}
